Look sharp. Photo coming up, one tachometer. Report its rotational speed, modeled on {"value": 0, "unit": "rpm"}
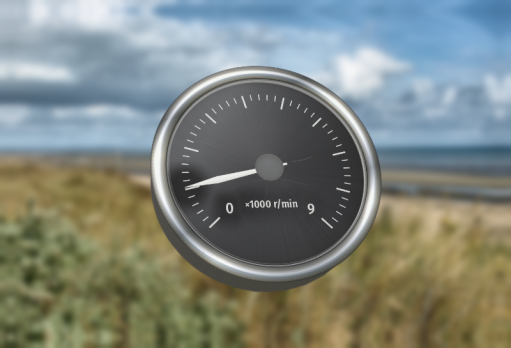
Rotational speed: {"value": 1000, "unit": "rpm"}
